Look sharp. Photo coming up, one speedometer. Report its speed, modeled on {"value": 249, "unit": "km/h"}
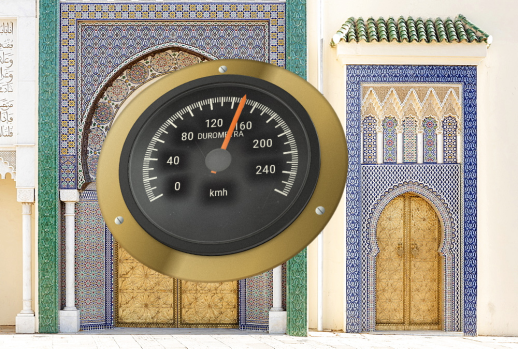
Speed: {"value": 150, "unit": "km/h"}
